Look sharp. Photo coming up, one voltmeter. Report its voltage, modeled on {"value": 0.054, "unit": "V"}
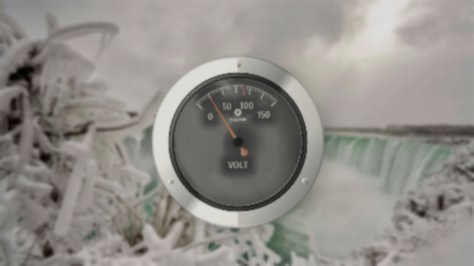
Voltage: {"value": 25, "unit": "V"}
